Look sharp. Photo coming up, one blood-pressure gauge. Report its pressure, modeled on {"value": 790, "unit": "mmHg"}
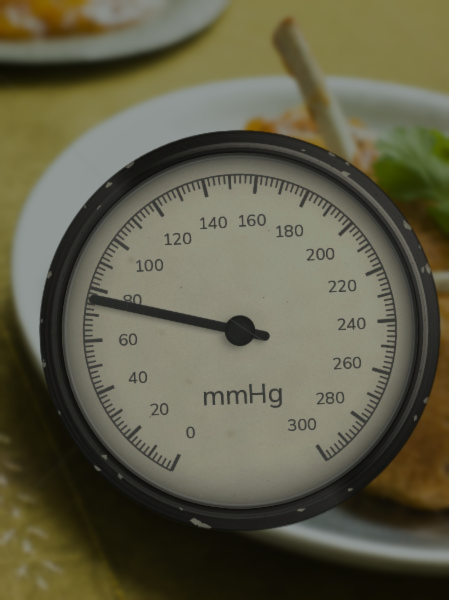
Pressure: {"value": 76, "unit": "mmHg"}
